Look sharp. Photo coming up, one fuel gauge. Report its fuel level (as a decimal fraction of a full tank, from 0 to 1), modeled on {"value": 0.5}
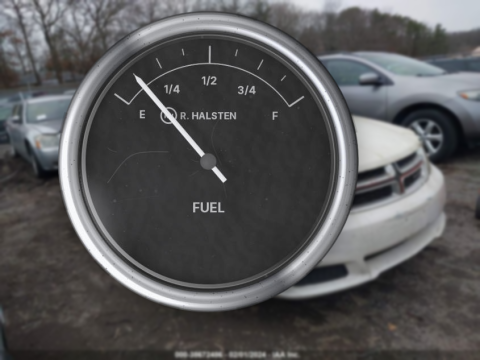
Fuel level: {"value": 0.125}
